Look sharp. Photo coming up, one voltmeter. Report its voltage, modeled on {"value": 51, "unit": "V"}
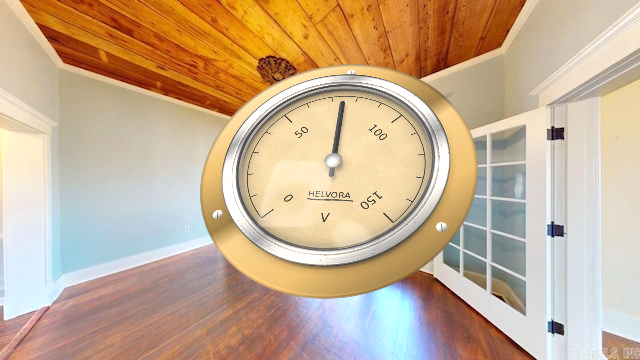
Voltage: {"value": 75, "unit": "V"}
